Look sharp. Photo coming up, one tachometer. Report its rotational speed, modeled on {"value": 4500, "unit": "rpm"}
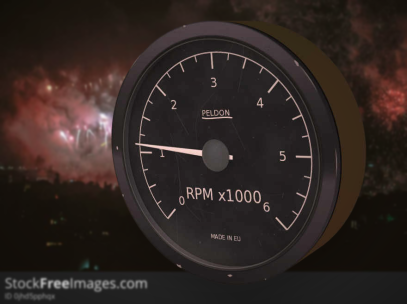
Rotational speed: {"value": 1125, "unit": "rpm"}
